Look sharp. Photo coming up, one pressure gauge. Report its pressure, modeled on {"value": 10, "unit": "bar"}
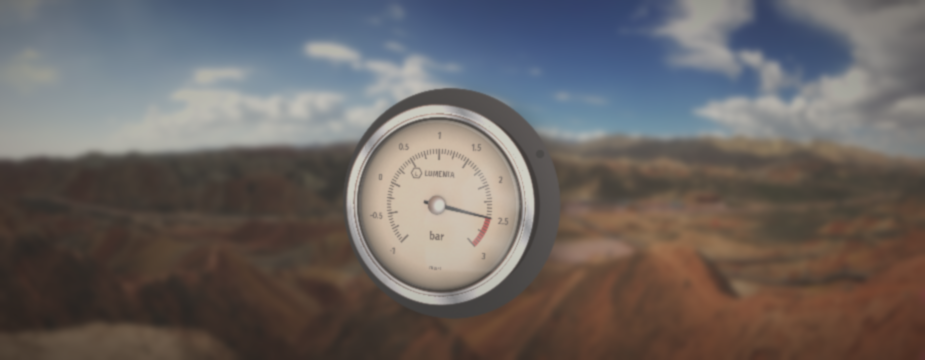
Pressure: {"value": 2.5, "unit": "bar"}
